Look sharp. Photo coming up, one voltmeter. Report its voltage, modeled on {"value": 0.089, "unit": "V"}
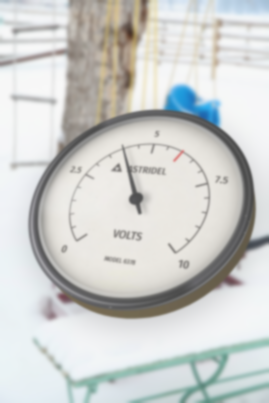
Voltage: {"value": 4, "unit": "V"}
